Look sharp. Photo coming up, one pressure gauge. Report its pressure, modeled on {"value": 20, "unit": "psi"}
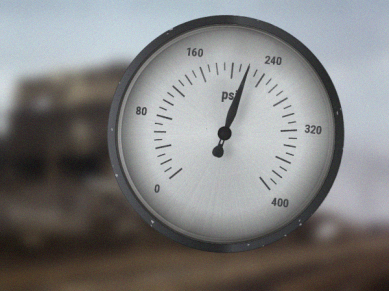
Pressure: {"value": 220, "unit": "psi"}
